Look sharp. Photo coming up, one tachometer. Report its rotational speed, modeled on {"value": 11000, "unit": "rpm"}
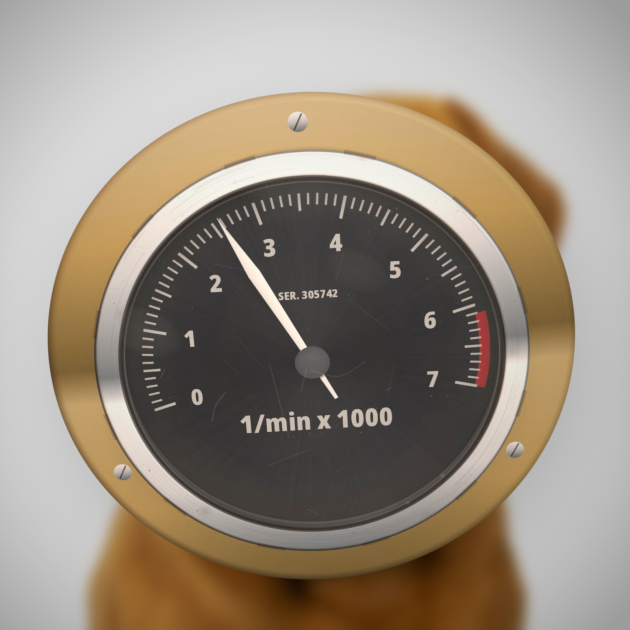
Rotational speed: {"value": 2600, "unit": "rpm"}
